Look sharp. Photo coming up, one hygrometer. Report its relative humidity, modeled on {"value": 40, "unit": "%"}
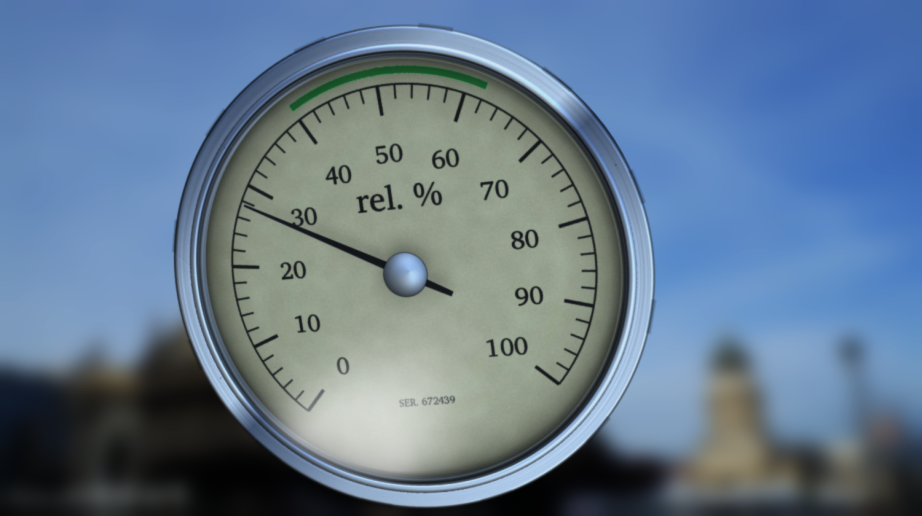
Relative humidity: {"value": 28, "unit": "%"}
